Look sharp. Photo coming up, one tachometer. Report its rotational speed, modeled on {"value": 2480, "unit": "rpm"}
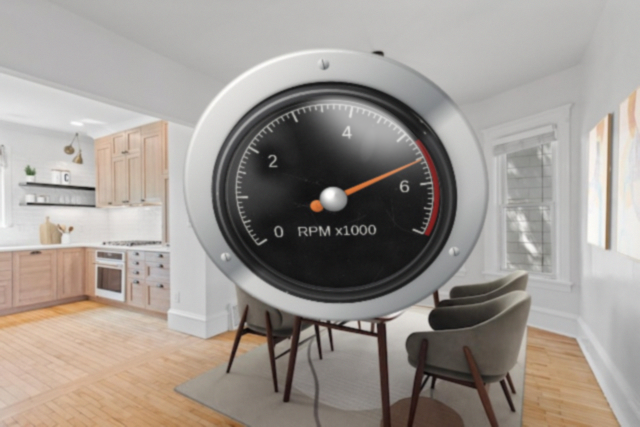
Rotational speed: {"value": 5500, "unit": "rpm"}
